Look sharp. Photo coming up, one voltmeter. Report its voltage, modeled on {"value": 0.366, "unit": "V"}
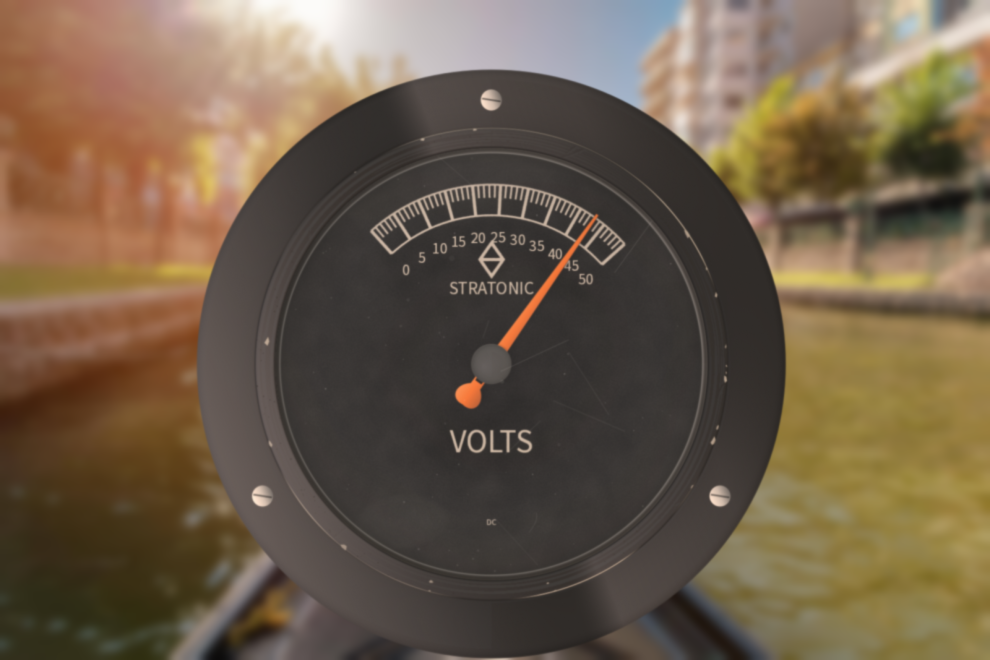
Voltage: {"value": 43, "unit": "V"}
